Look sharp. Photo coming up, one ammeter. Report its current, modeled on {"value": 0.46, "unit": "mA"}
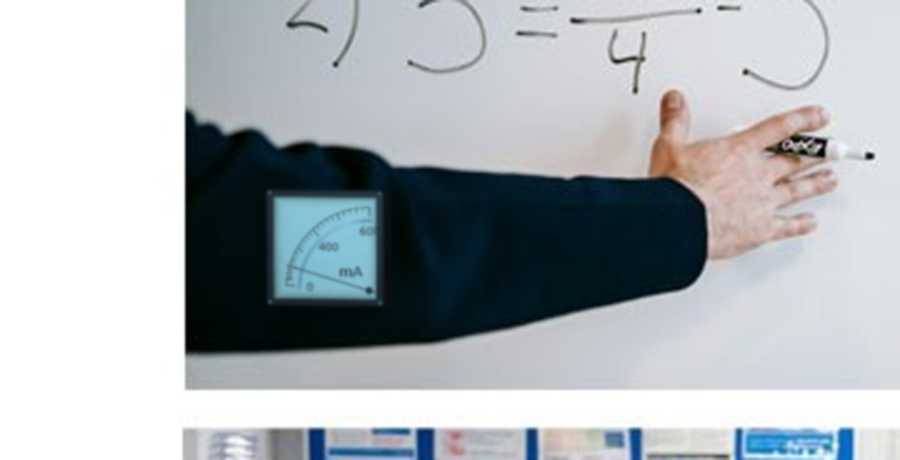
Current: {"value": 200, "unit": "mA"}
